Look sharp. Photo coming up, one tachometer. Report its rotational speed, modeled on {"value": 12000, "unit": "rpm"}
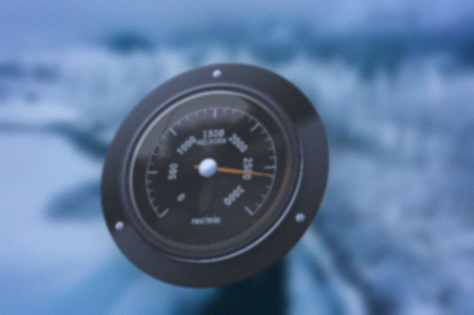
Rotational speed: {"value": 2600, "unit": "rpm"}
